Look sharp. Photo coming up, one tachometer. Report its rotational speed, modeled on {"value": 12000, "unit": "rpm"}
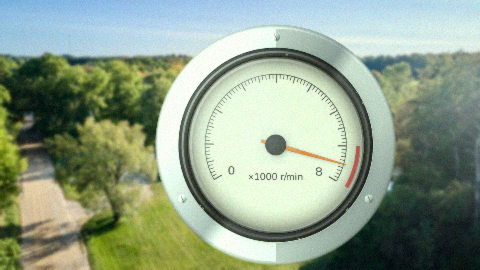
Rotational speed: {"value": 7500, "unit": "rpm"}
